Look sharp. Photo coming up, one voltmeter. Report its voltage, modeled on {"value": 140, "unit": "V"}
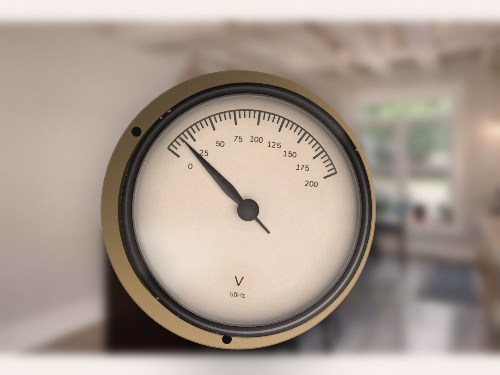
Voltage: {"value": 15, "unit": "V"}
